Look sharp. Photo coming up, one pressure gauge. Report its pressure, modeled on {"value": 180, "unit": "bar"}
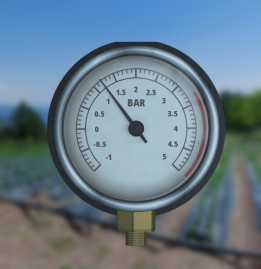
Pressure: {"value": 1.2, "unit": "bar"}
